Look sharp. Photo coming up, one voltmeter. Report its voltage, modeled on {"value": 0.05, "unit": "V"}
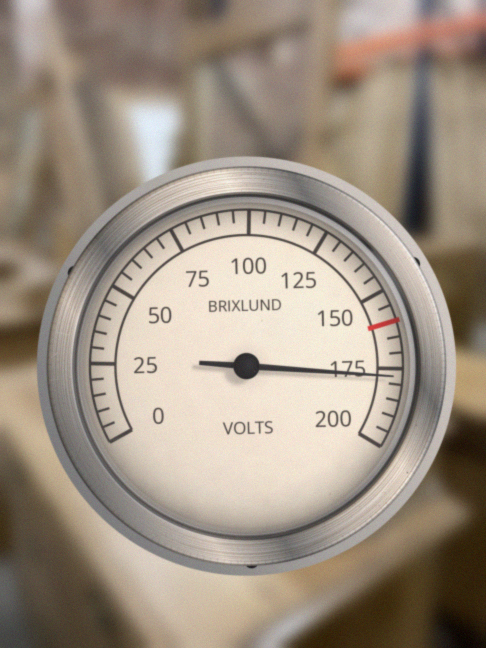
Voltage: {"value": 177.5, "unit": "V"}
